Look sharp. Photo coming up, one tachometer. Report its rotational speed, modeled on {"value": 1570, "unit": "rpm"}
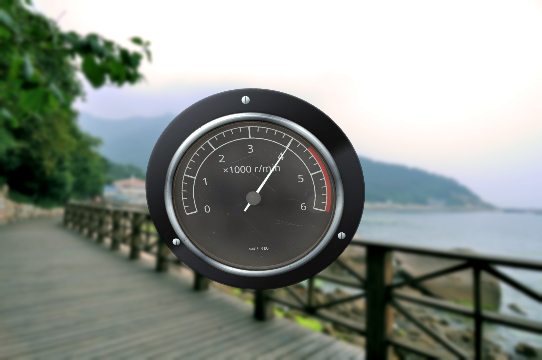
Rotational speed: {"value": 4000, "unit": "rpm"}
